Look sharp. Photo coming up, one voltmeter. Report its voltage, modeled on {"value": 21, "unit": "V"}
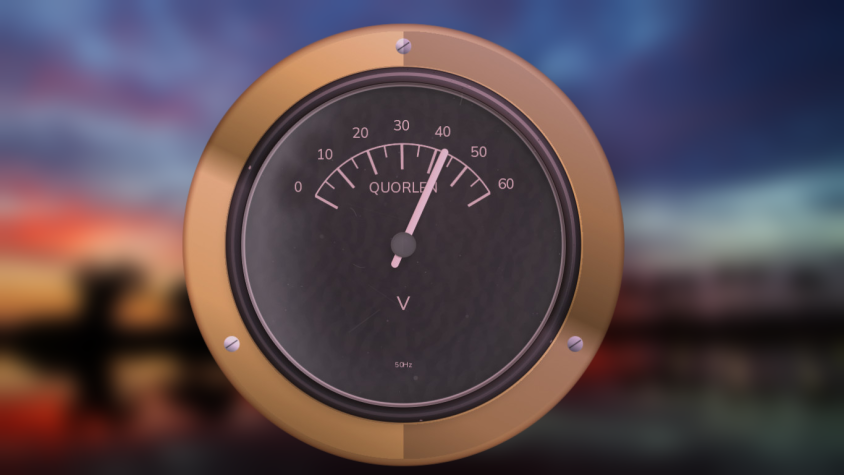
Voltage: {"value": 42.5, "unit": "V"}
